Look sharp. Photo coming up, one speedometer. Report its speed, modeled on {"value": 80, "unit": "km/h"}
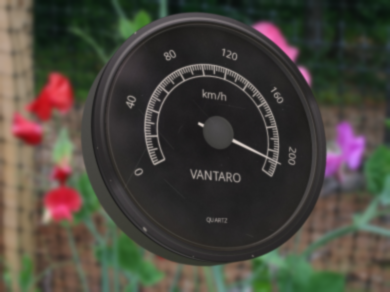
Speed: {"value": 210, "unit": "km/h"}
